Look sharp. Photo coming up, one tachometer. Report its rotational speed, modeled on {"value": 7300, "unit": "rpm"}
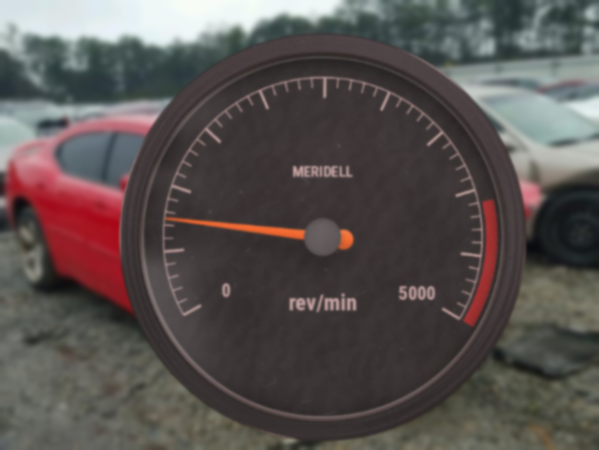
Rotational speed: {"value": 750, "unit": "rpm"}
